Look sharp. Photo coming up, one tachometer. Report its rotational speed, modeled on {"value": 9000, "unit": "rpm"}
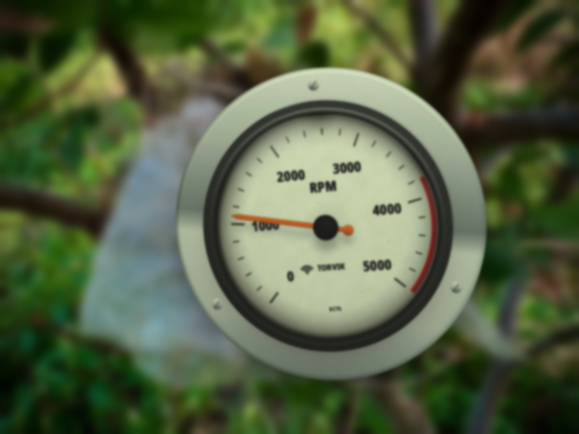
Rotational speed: {"value": 1100, "unit": "rpm"}
